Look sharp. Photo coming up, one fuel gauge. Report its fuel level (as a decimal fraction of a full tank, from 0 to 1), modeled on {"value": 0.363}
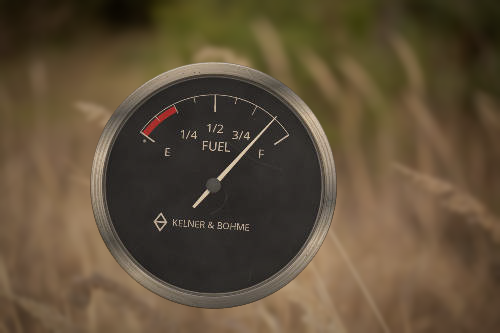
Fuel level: {"value": 0.875}
